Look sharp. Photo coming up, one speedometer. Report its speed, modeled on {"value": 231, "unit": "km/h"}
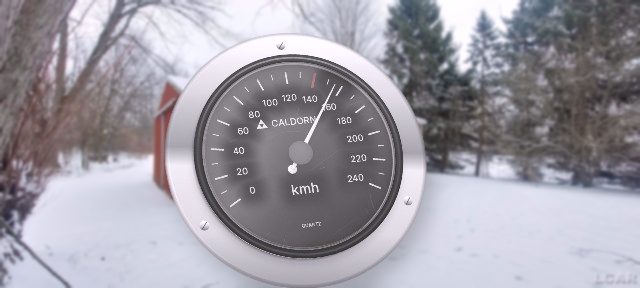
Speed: {"value": 155, "unit": "km/h"}
